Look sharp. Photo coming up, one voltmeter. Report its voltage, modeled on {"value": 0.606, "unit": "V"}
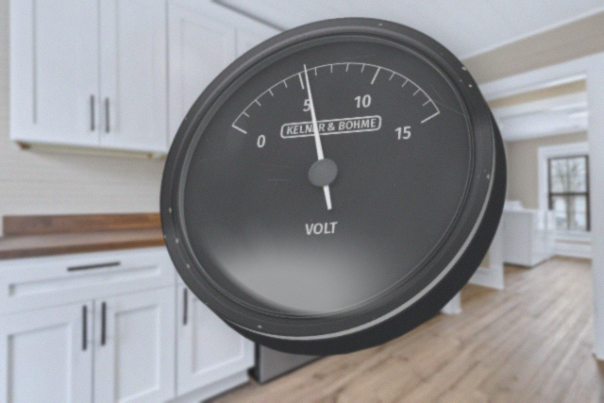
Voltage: {"value": 5.5, "unit": "V"}
